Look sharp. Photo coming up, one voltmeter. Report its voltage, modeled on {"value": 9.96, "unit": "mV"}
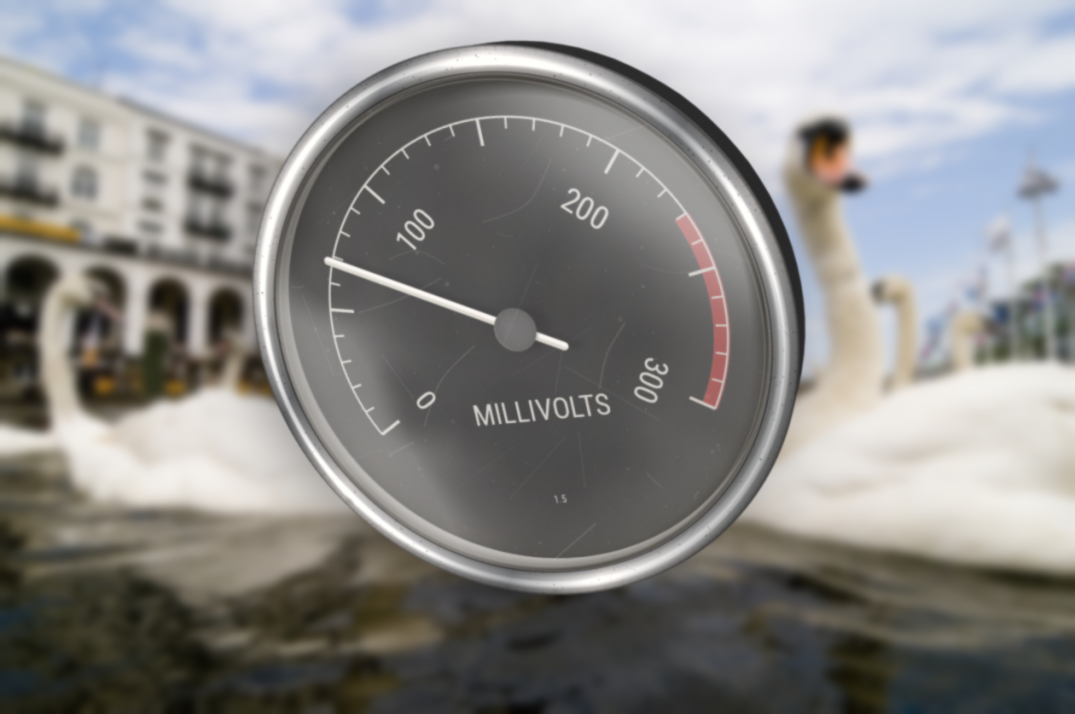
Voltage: {"value": 70, "unit": "mV"}
